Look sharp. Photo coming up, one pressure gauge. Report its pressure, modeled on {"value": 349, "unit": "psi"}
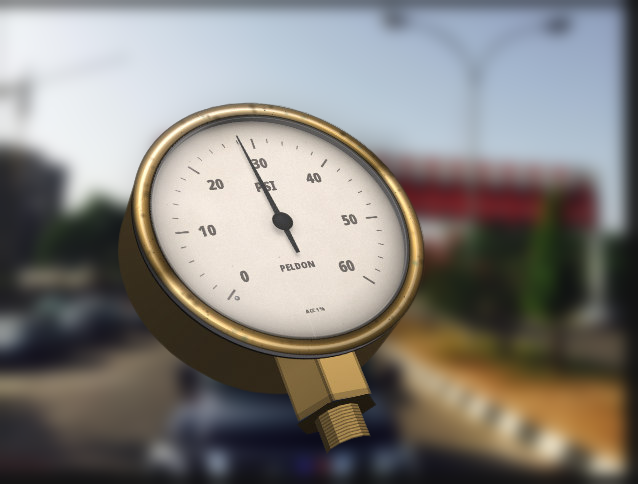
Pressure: {"value": 28, "unit": "psi"}
